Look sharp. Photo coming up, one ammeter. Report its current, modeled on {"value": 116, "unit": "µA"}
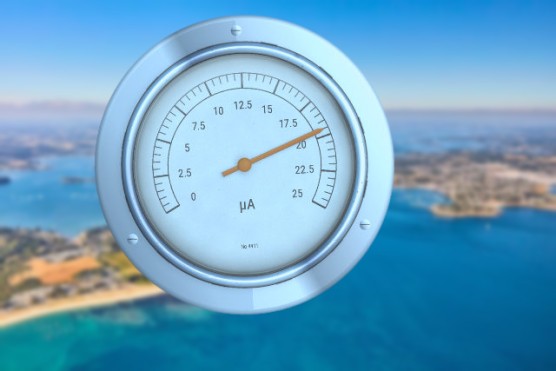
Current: {"value": 19.5, "unit": "µA"}
